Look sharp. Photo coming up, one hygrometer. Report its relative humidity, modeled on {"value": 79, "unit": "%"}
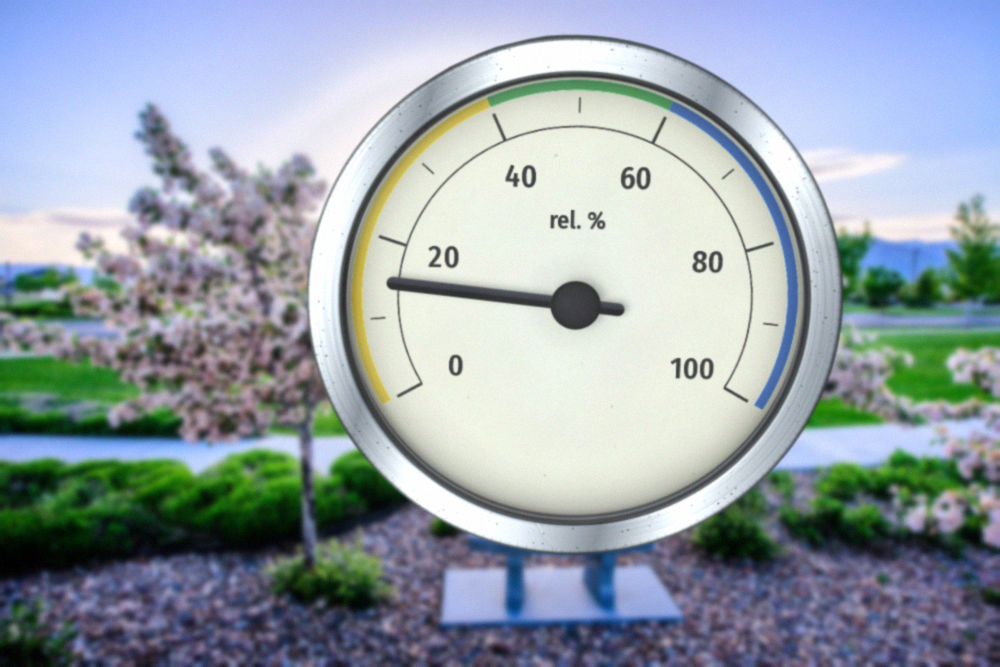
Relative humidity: {"value": 15, "unit": "%"}
